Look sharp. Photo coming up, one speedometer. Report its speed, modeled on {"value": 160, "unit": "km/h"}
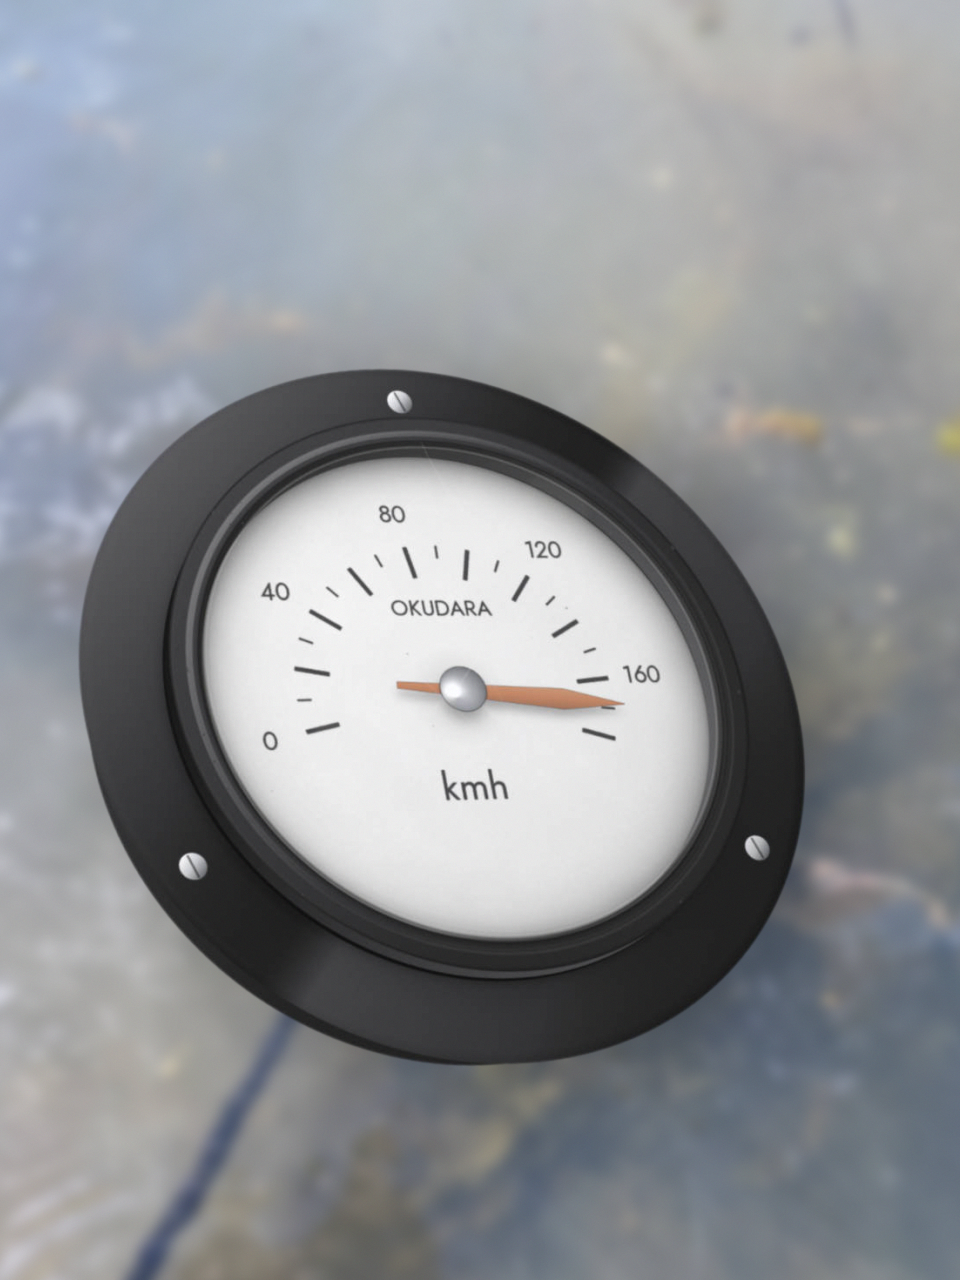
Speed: {"value": 170, "unit": "km/h"}
